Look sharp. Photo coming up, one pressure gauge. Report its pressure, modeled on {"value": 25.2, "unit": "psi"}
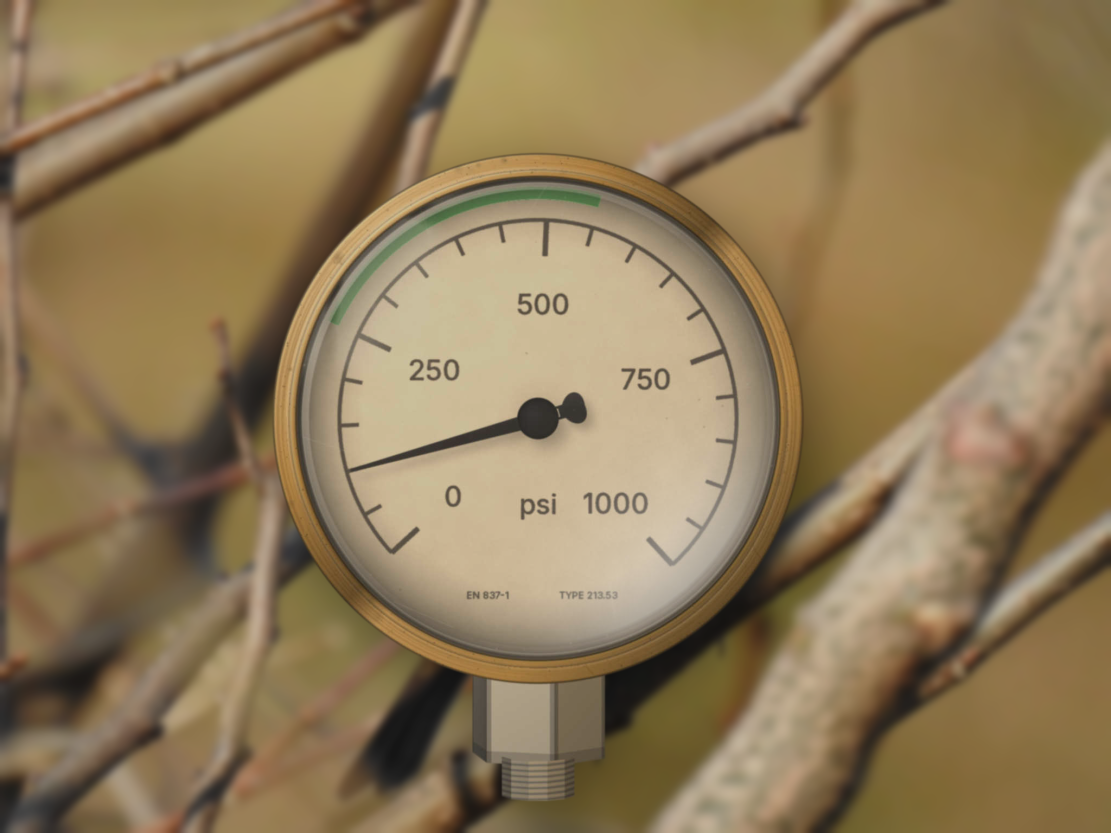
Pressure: {"value": 100, "unit": "psi"}
